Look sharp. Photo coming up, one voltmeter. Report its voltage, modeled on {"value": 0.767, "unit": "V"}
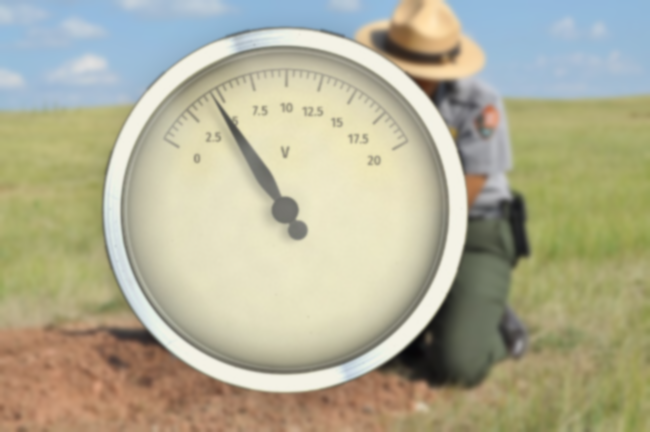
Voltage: {"value": 4.5, "unit": "V"}
